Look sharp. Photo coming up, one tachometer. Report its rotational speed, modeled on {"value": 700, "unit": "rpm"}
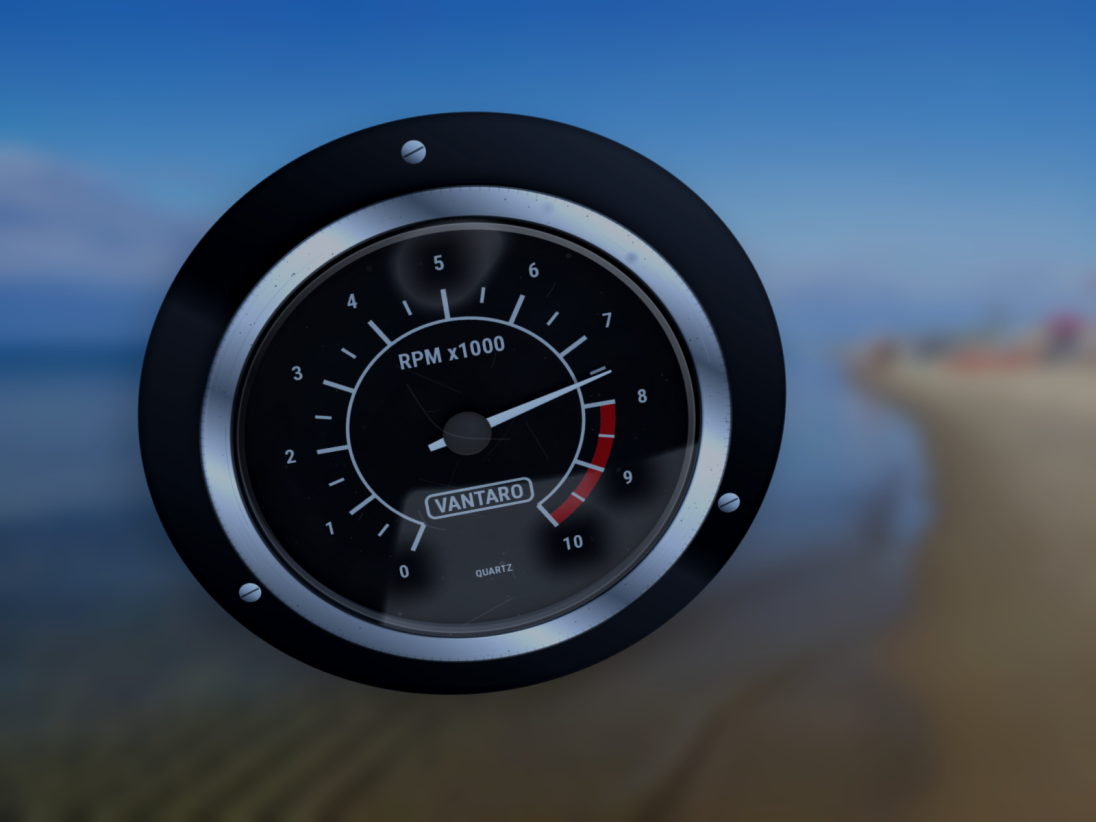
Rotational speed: {"value": 7500, "unit": "rpm"}
